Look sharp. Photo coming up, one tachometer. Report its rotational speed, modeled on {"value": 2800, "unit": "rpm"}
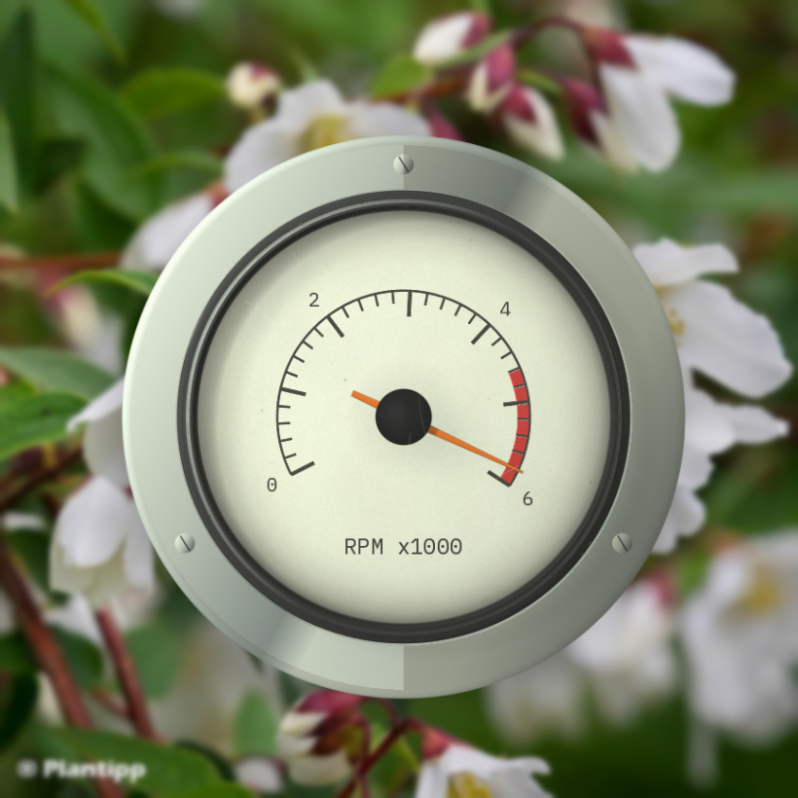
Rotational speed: {"value": 5800, "unit": "rpm"}
